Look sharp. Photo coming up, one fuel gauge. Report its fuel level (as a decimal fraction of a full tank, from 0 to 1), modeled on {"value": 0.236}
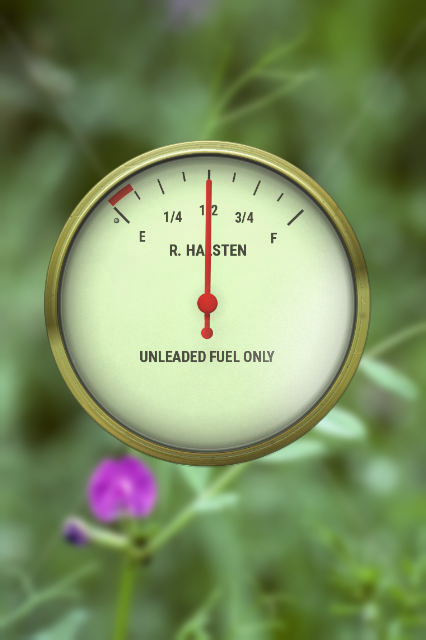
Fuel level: {"value": 0.5}
